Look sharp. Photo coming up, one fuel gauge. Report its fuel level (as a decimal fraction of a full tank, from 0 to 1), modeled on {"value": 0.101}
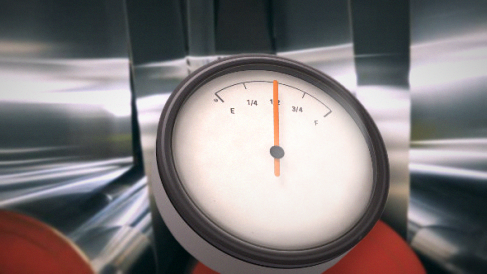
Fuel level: {"value": 0.5}
